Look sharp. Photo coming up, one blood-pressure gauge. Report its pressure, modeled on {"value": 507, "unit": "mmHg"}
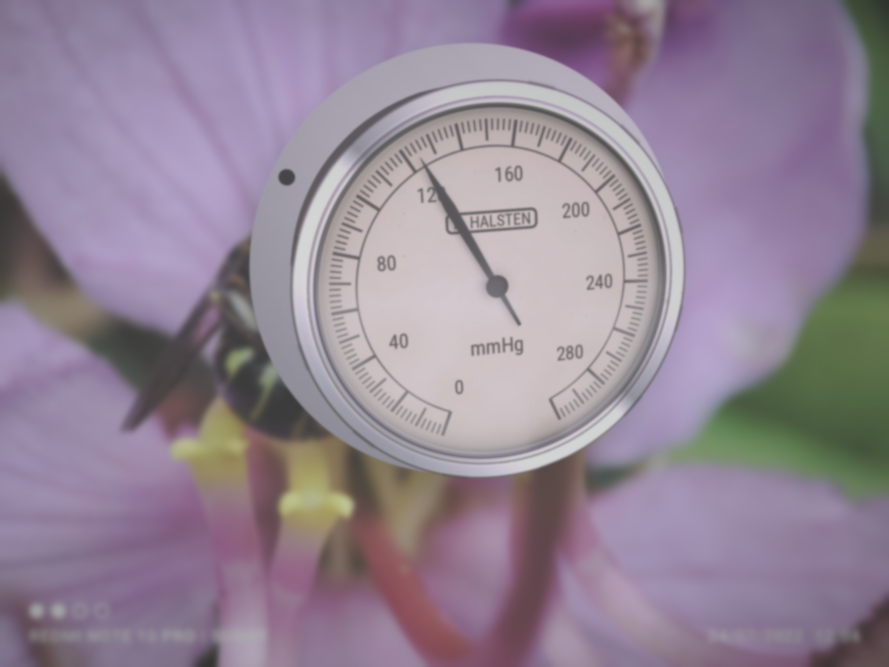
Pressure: {"value": 124, "unit": "mmHg"}
